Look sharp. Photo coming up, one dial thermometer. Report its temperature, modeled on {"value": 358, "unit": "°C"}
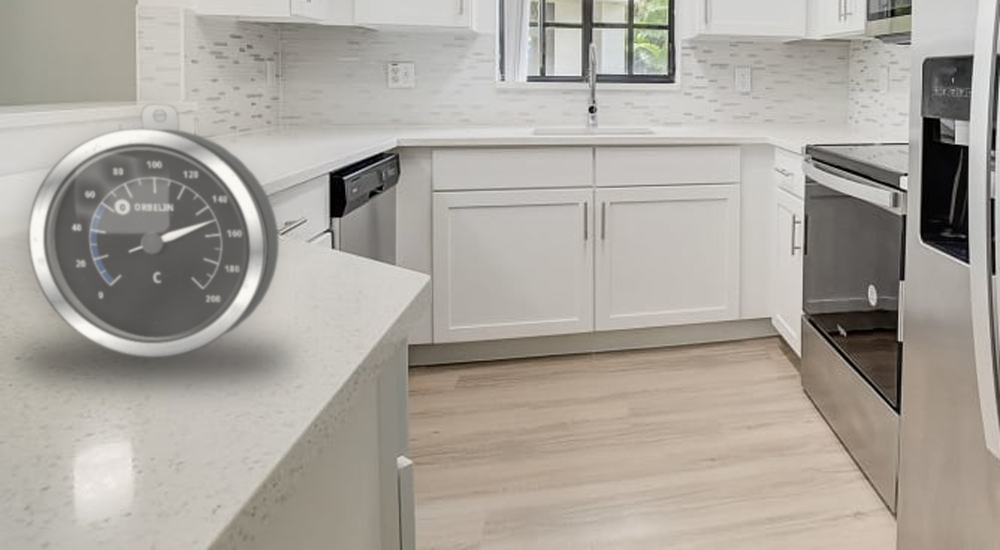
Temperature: {"value": 150, "unit": "°C"}
